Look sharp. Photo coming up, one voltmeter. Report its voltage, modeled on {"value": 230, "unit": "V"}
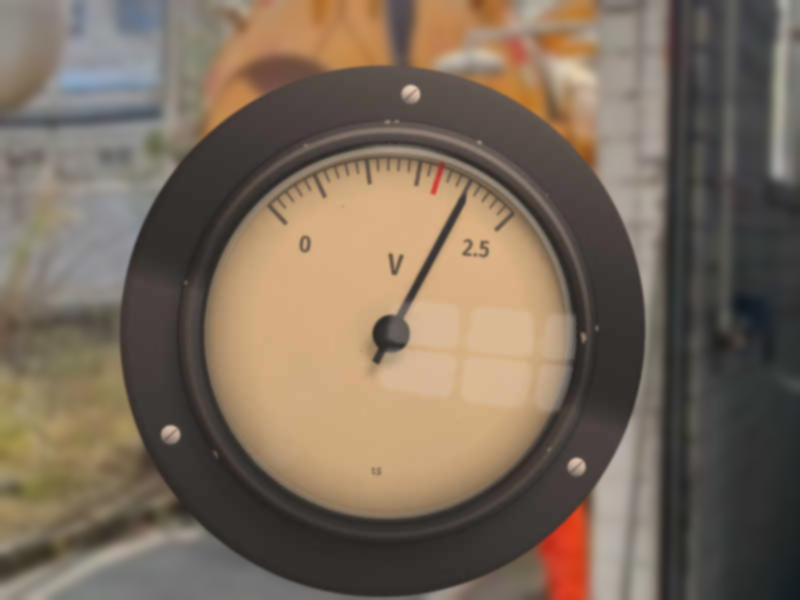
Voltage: {"value": 2, "unit": "V"}
